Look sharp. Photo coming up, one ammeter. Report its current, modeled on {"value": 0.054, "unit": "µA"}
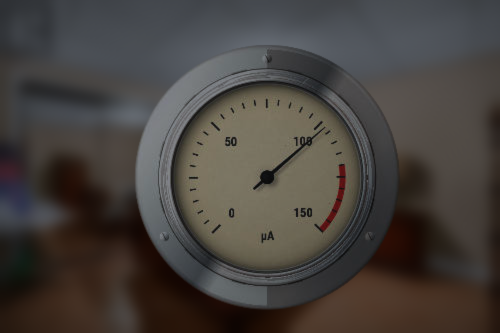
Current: {"value": 102.5, "unit": "µA"}
